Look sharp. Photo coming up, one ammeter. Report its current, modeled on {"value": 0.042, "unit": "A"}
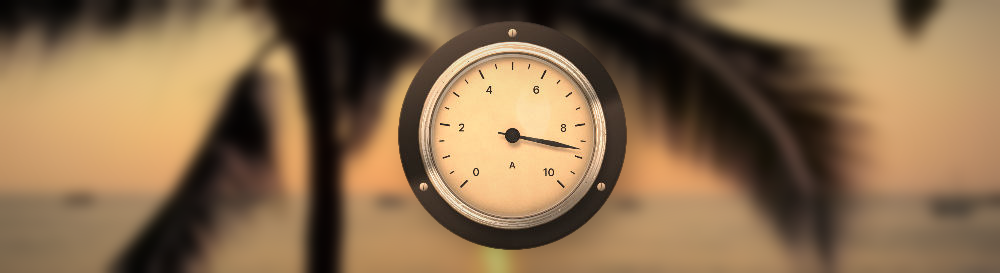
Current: {"value": 8.75, "unit": "A"}
